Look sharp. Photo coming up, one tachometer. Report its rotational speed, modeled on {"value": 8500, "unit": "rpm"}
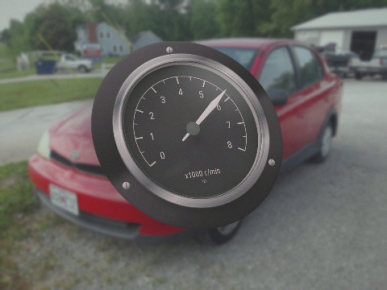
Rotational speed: {"value": 5750, "unit": "rpm"}
